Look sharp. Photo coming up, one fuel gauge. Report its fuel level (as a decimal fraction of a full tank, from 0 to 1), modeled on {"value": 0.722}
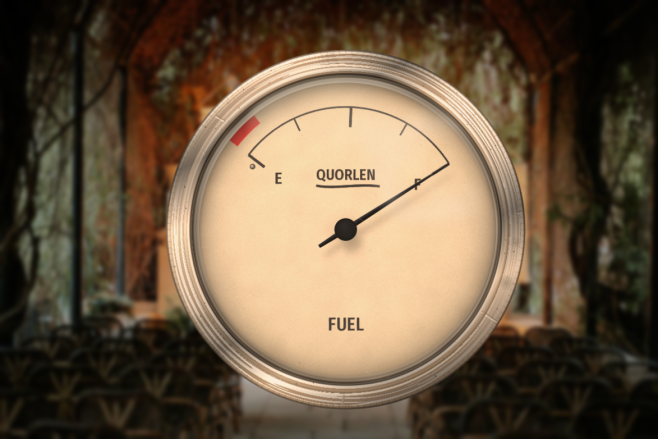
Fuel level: {"value": 1}
